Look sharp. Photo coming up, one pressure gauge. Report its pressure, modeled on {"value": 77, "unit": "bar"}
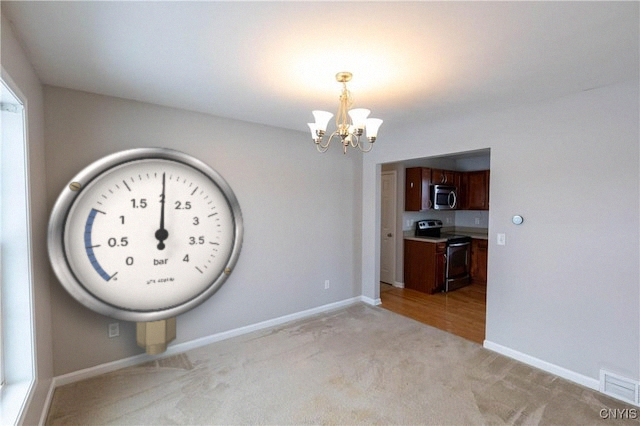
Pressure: {"value": 2, "unit": "bar"}
